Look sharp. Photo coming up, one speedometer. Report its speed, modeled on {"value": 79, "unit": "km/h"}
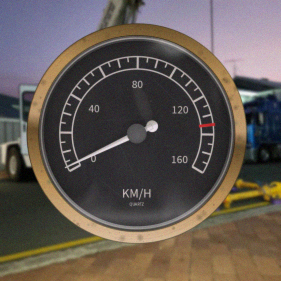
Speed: {"value": 2.5, "unit": "km/h"}
